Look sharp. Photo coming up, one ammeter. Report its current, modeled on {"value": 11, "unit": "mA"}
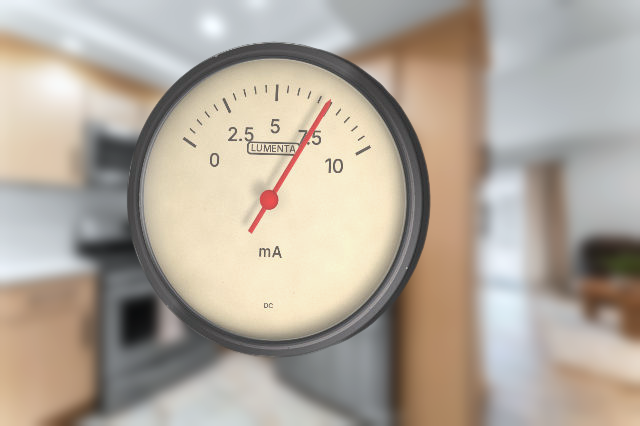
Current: {"value": 7.5, "unit": "mA"}
